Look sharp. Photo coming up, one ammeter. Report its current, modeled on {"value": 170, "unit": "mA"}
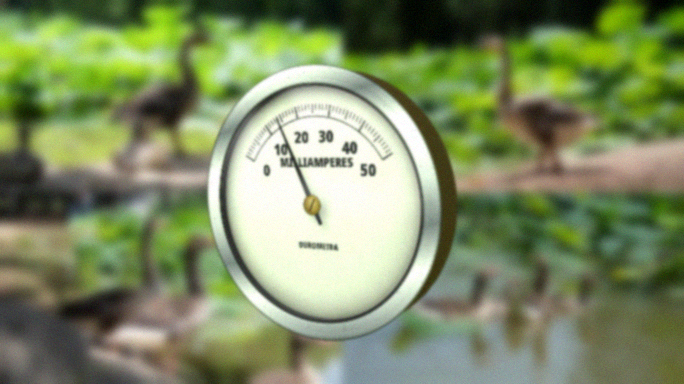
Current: {"value": 15, "unit": "mA"}
